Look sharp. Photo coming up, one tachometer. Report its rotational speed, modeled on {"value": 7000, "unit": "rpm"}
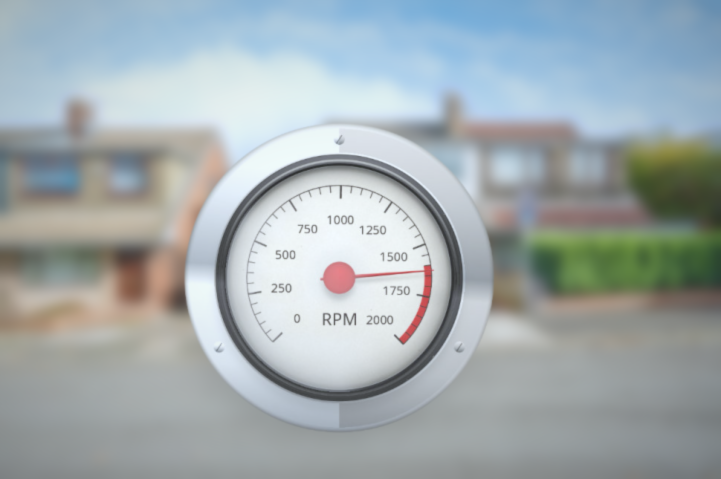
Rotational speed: {"value": 1625, "unit": "rpm"}
